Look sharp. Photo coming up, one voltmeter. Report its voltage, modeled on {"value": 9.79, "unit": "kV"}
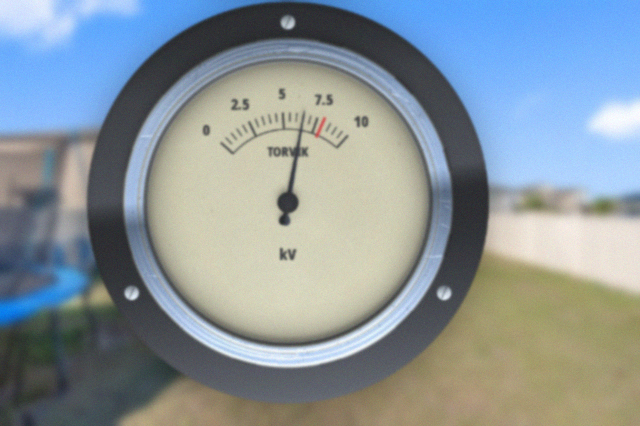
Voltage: {"value": 6.5, "unit": "kV"}
